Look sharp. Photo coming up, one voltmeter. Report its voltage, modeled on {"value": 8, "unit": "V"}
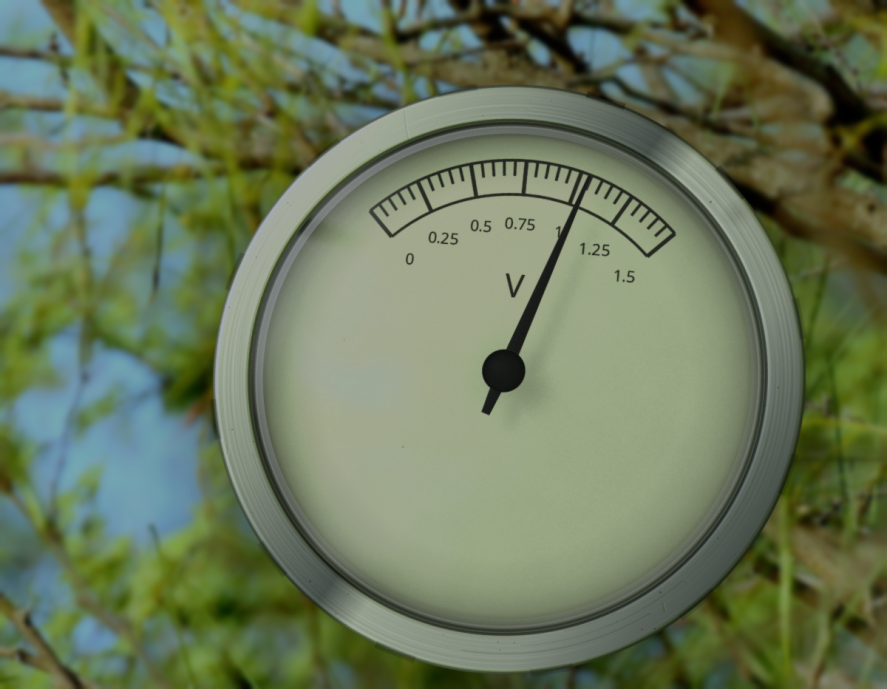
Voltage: {"value": 1.05, "unit": "V"}
